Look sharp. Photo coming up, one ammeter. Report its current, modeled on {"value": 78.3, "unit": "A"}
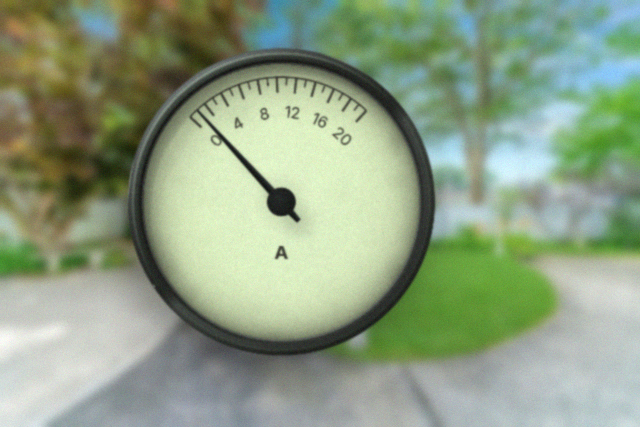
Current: {"value": 1, "unit": "A"}
